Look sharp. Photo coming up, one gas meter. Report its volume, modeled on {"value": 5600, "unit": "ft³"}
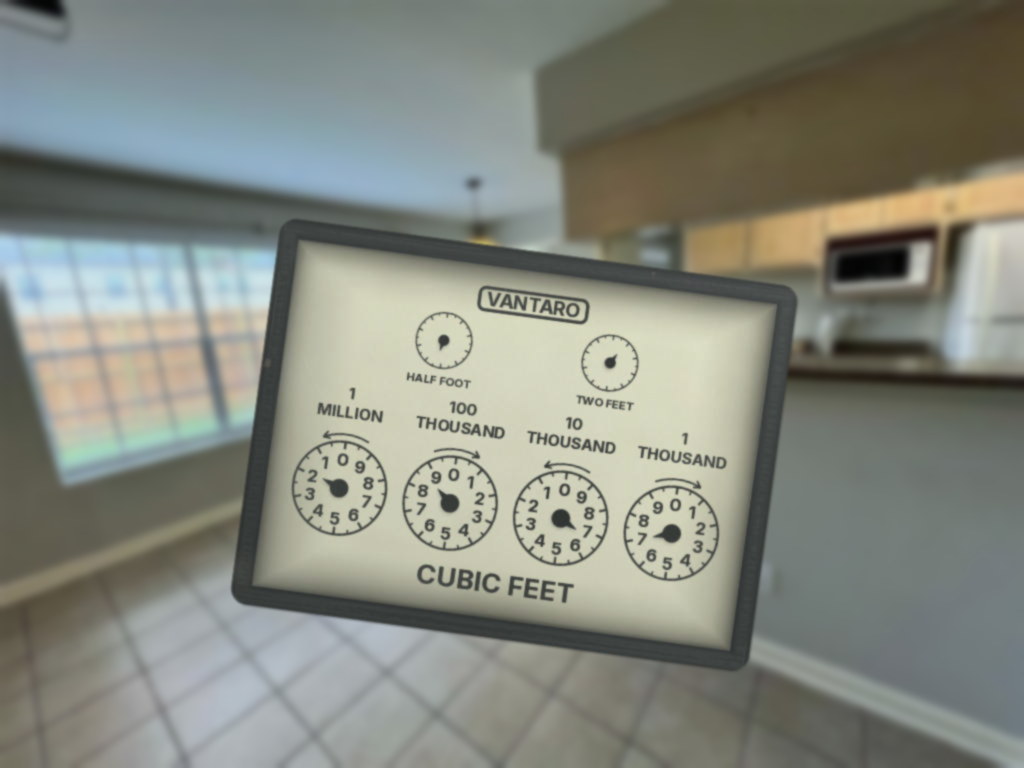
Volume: {"value": 186700, "unit": "ft³"}
